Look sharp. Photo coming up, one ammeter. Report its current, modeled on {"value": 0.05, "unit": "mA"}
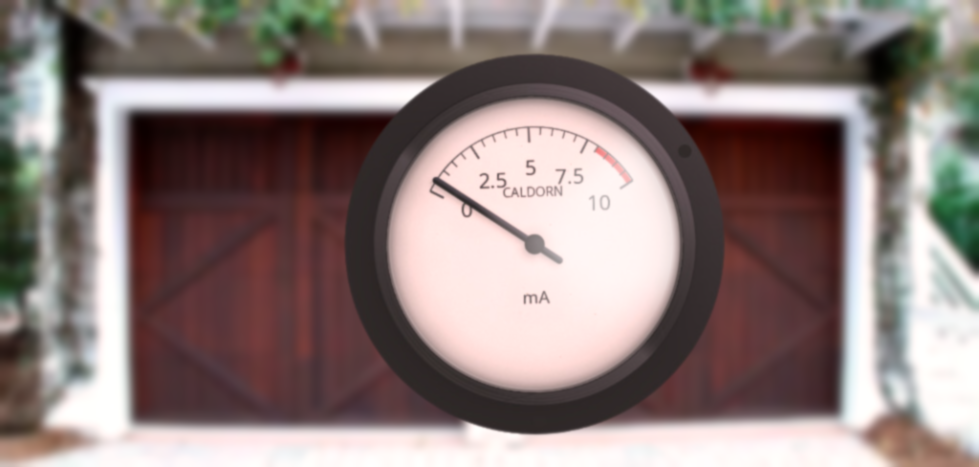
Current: {"value": 0.5, "unit": "mA"}
